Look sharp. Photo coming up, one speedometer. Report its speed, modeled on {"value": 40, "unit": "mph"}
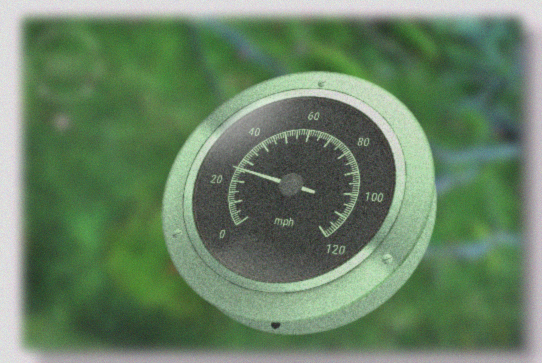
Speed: {"value": 25, "unit": "mph"}
